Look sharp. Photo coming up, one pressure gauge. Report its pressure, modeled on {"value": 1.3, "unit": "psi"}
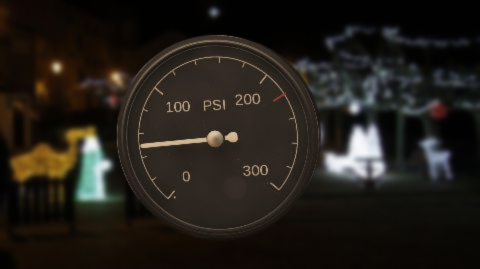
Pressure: {"value": 50, "unit": "psi"}
